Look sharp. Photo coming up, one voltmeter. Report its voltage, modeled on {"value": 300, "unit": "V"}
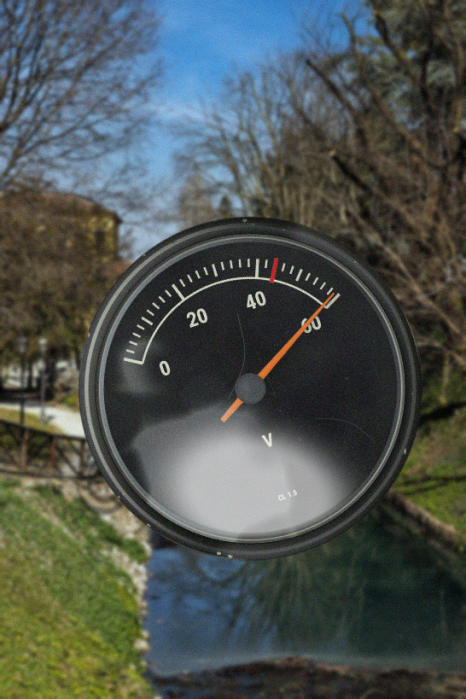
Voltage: {"value": 59, "unit": "V"}
